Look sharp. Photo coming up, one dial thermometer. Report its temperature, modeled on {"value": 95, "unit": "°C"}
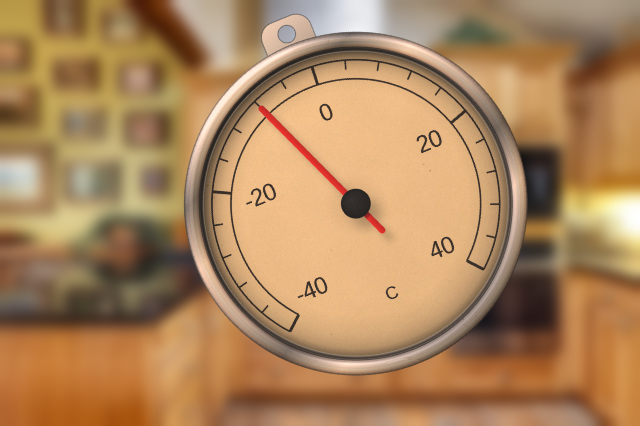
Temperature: {"value": -8, "unit": "°C"}
